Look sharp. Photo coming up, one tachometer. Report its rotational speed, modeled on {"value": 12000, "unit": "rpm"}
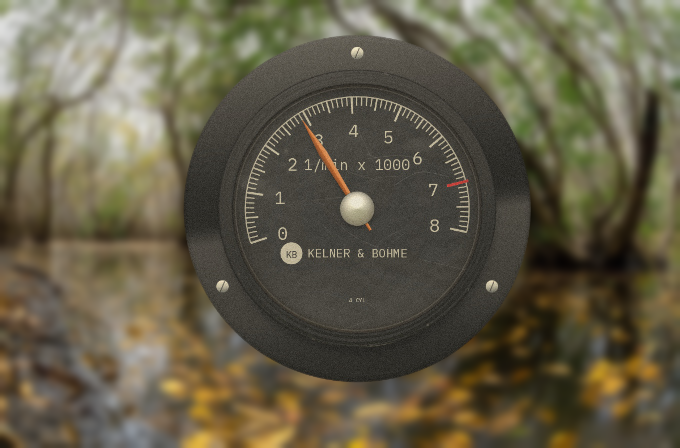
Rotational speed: {"value": 2900, "unit": "rpm"}
